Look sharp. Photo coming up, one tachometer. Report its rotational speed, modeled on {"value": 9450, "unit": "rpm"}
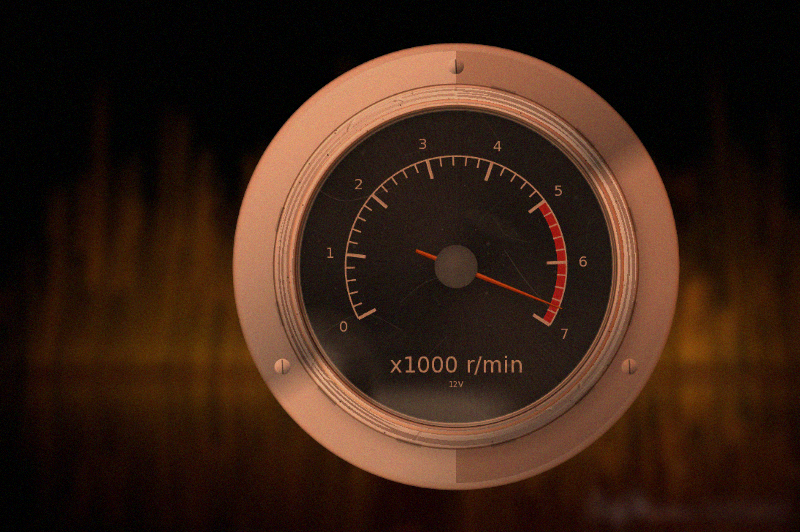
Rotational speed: {"value": 6700, "unit": "rpm"}
